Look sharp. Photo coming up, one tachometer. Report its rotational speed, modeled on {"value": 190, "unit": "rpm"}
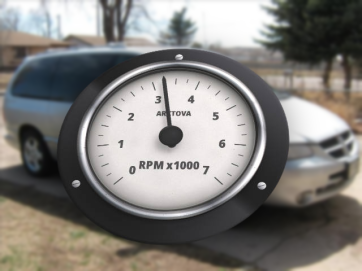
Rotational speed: {"value": 3250, "unit": "rpm"}
